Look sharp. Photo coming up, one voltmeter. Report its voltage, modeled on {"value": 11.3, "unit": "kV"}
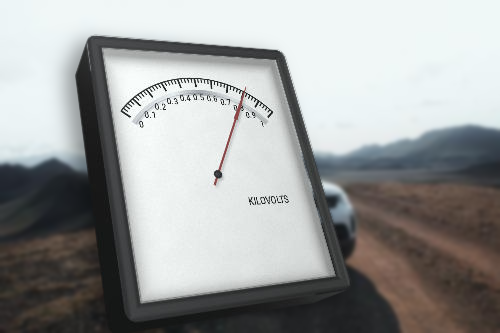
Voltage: {"value": 0.8, "unit": "kV"}
